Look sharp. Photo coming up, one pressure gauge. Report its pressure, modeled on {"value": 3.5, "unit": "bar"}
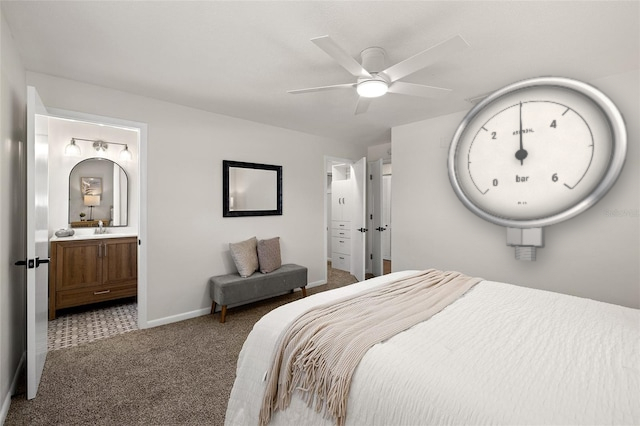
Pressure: {"value": 3, "unit": "bar"}
